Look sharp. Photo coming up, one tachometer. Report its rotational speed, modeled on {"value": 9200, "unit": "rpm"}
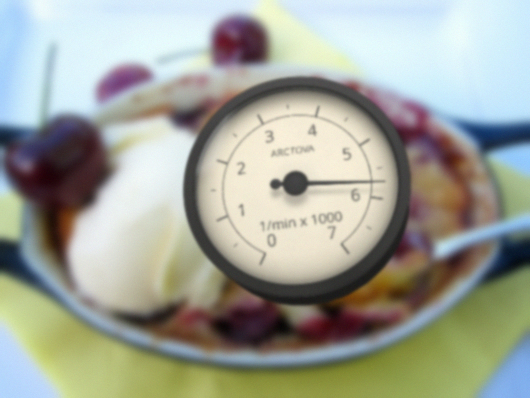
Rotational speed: {"value": 5750, "unit": "rpm"}
